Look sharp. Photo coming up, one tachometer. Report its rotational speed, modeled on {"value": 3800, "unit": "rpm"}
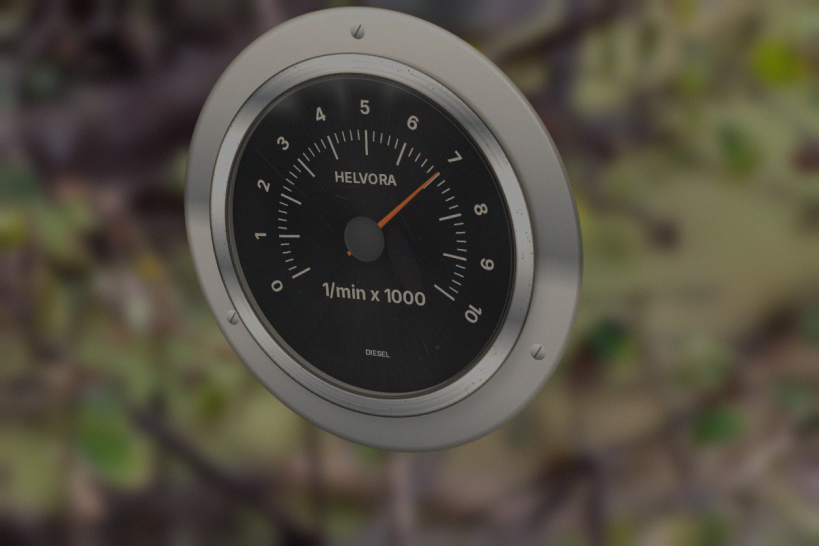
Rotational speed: {"value": 7000, "unit": "rpm"}
